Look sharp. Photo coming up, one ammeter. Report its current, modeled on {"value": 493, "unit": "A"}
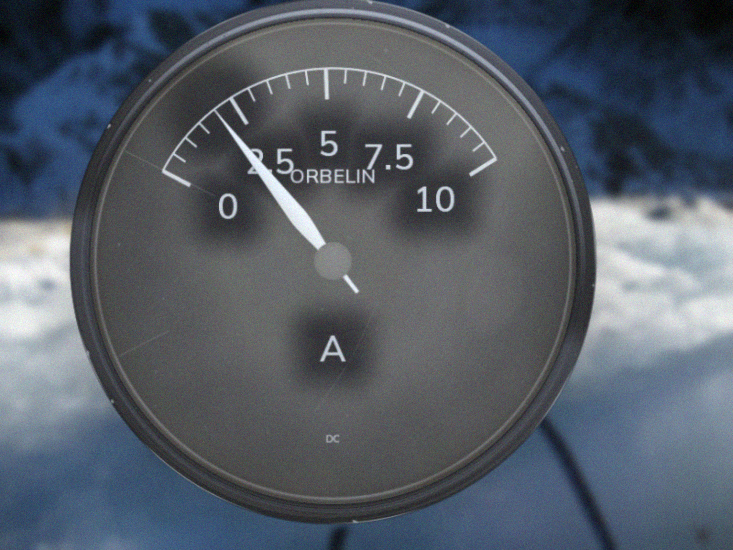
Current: {"value": 2, "unit": "A"}
